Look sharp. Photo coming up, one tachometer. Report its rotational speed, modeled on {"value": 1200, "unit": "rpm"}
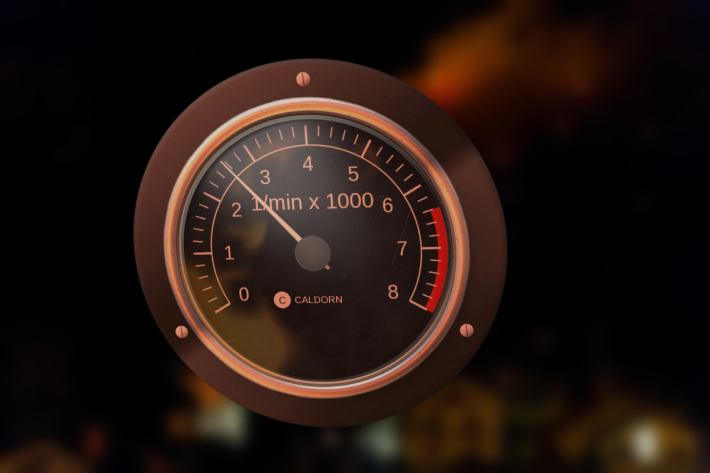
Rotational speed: {"value": 2600, "unit": "rpm"}
